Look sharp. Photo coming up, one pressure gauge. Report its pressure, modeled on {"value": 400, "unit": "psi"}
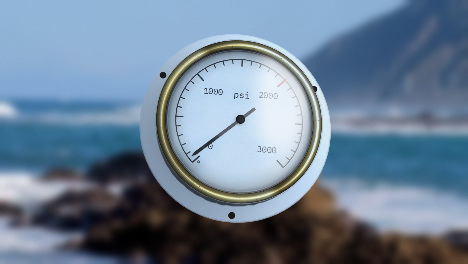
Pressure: {"value": 50, "unit": "psi"}
